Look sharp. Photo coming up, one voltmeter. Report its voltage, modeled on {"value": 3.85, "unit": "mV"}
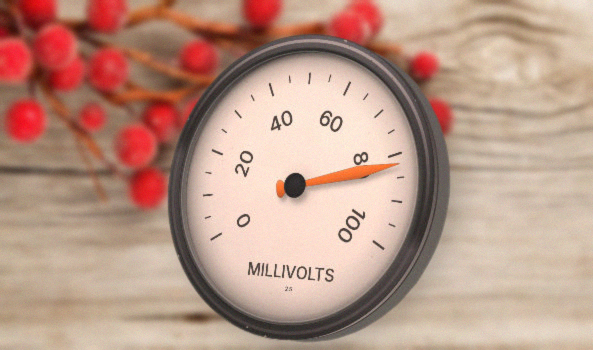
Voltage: {"value": 82.5, "unit": "mV"}
